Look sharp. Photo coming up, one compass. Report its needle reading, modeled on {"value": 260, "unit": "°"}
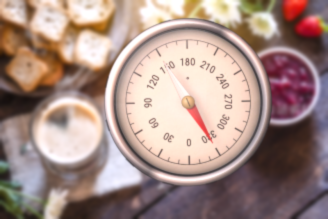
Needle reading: {"value": 330, "unit": "°"}
